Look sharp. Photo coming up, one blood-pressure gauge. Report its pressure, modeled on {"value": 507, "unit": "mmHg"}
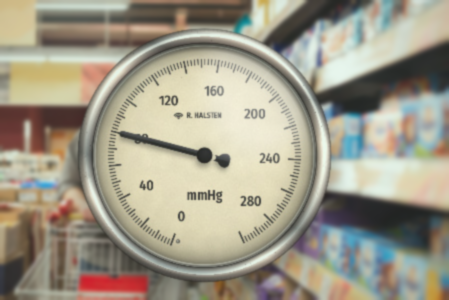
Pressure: {"value": 80, "unit": "mmHg"}
